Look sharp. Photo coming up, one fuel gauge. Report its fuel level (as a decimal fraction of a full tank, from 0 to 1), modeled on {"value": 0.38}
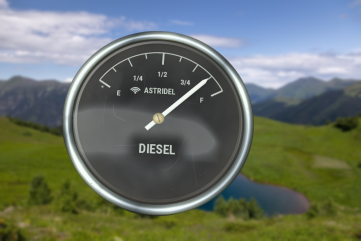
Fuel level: {"value": 0.875}
